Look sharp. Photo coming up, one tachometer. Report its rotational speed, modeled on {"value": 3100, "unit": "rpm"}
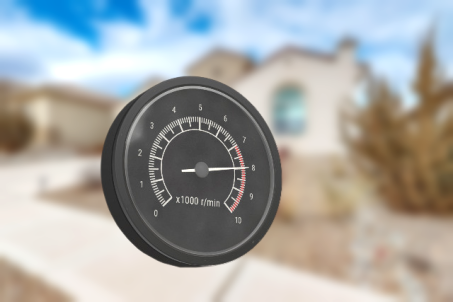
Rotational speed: {"value": 8000, "unit": "rpm"}
